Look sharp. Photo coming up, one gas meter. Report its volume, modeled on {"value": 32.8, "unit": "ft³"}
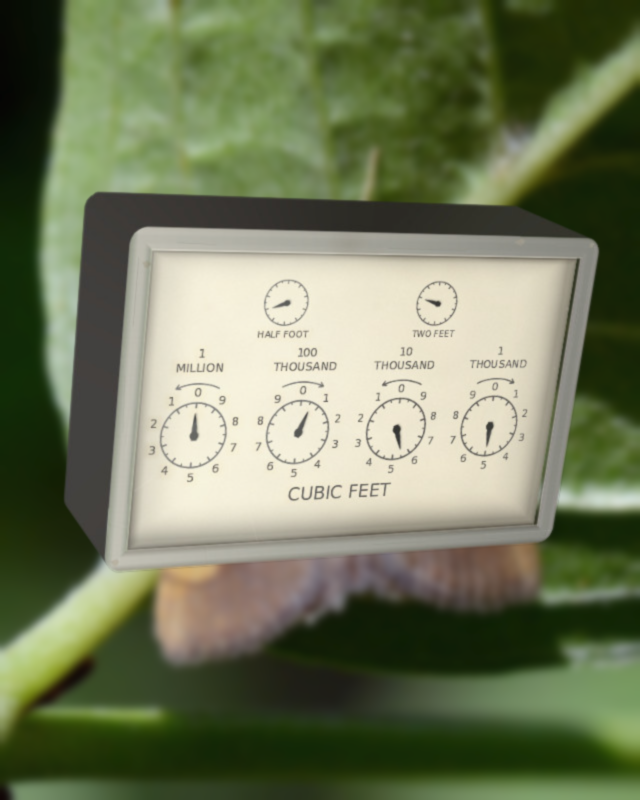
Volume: {"value": 5500, "unit": "ft³"}
